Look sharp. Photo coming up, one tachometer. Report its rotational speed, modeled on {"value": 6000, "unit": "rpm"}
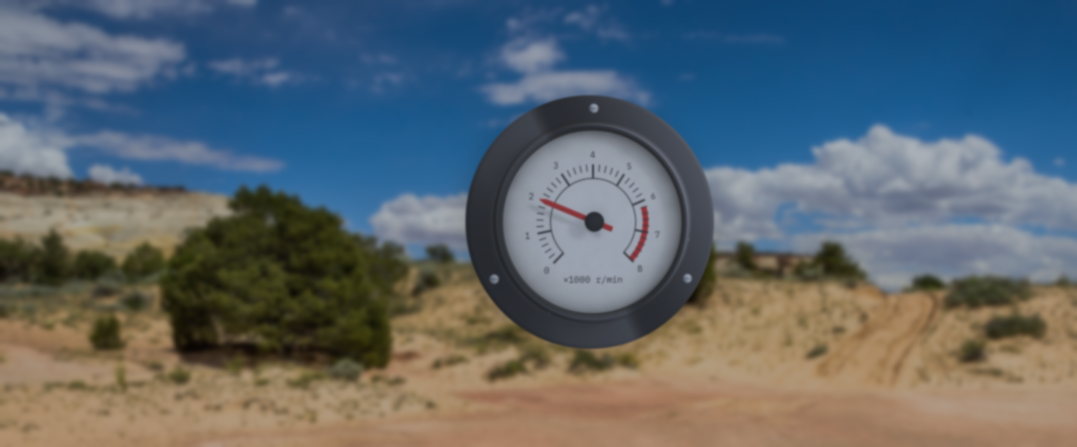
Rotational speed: {"value": 2000, "unit": "rpm"}
